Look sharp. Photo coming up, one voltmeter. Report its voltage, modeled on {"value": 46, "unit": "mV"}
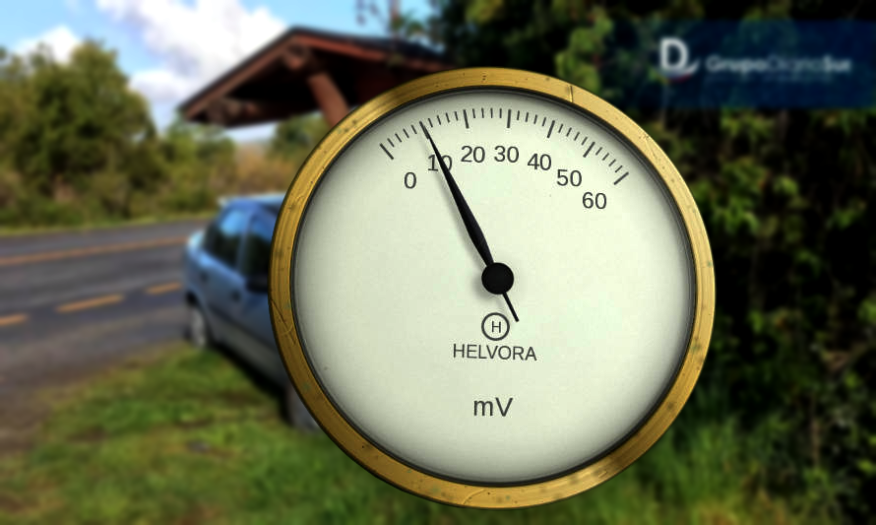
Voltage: {"value": 10, "unit": "mV"}
